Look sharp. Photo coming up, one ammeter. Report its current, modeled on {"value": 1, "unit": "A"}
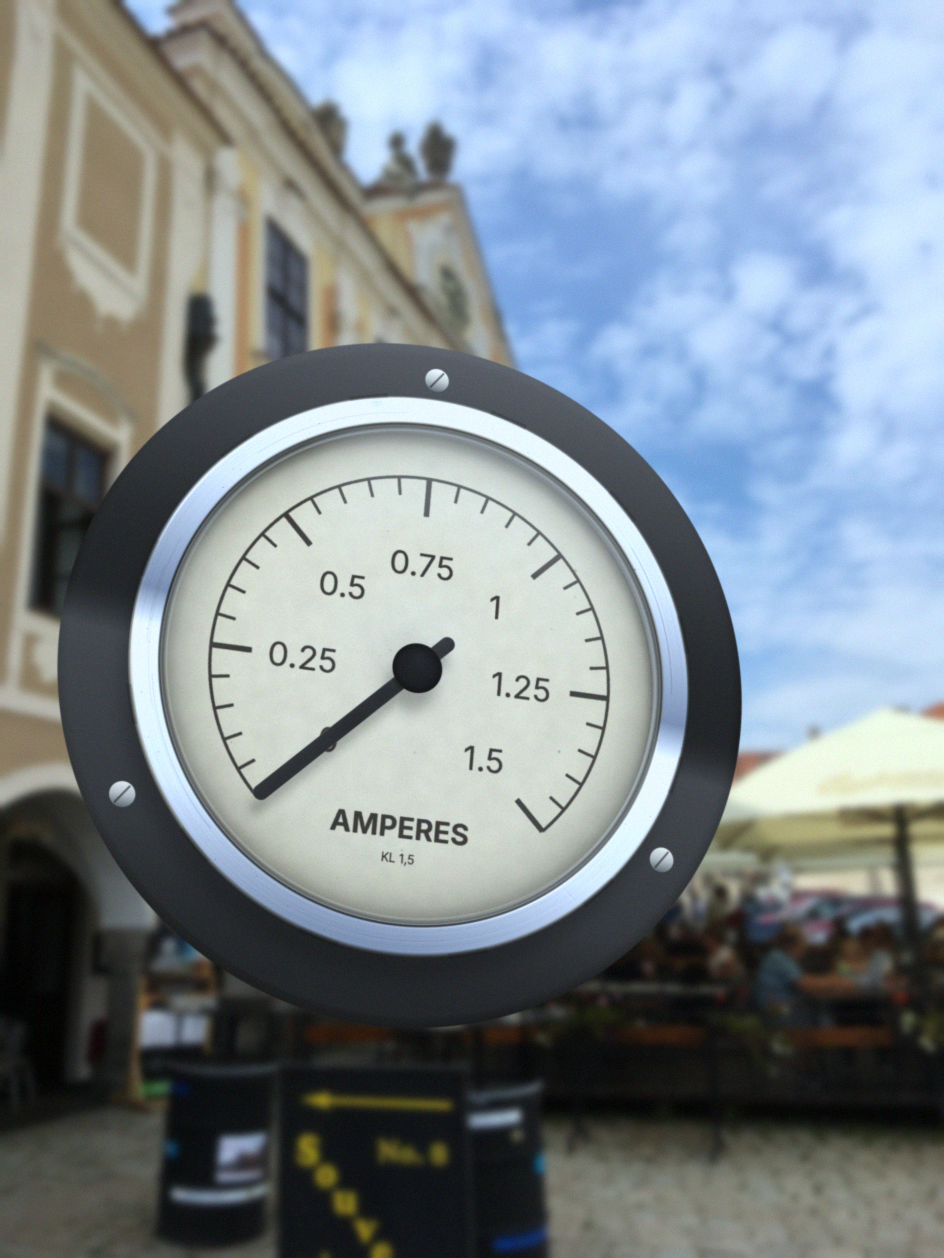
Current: {"value": 0, "unit": "A"}
